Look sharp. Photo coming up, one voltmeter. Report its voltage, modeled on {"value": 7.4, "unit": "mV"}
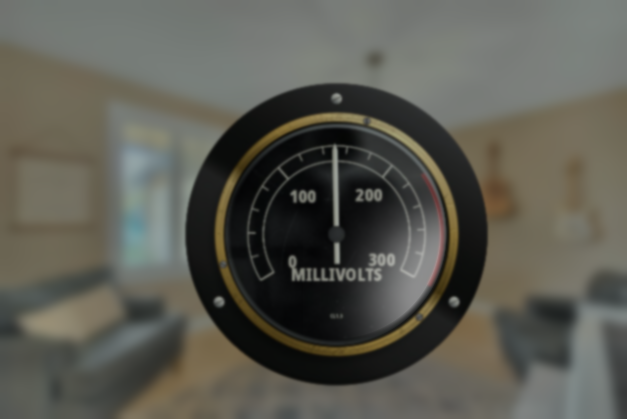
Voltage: {"value": 150, "unit": "mV"}
